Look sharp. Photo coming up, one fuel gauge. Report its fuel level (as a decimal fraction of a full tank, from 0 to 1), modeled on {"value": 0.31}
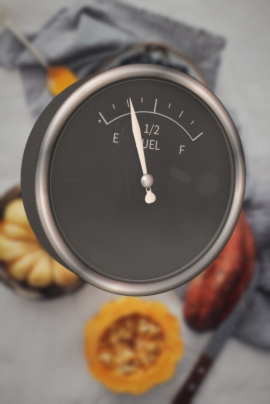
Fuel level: {"value": 0.25}
